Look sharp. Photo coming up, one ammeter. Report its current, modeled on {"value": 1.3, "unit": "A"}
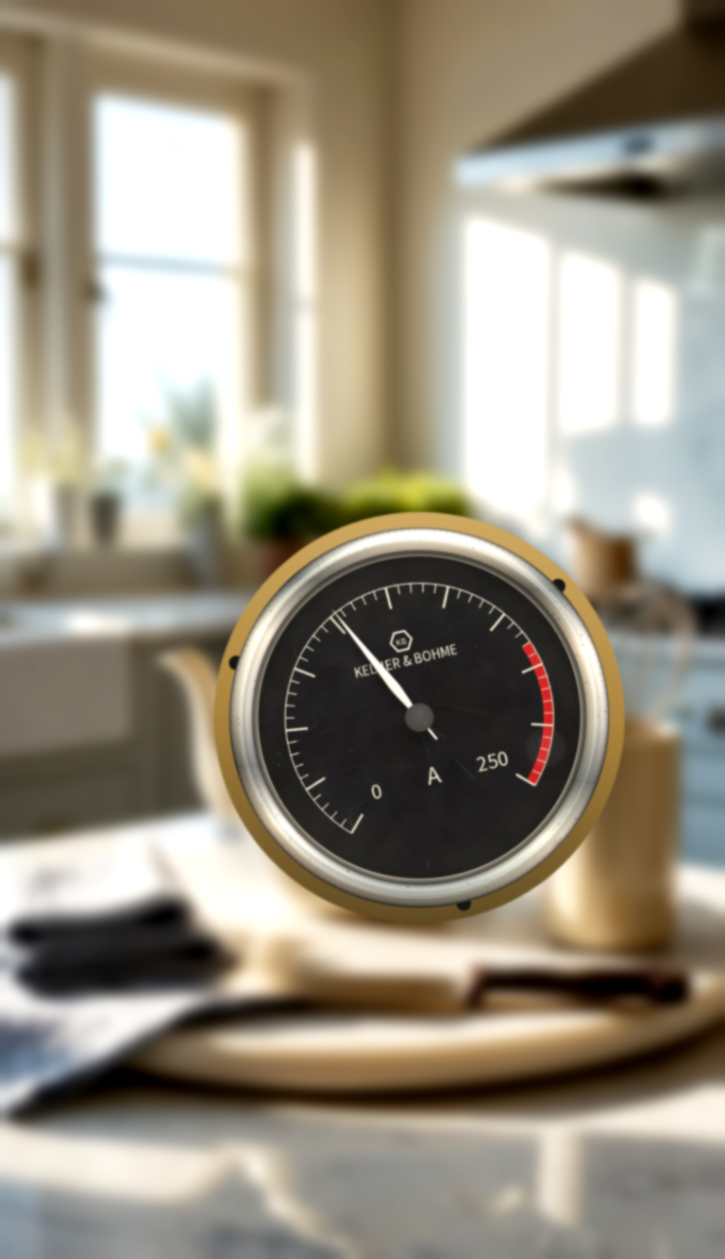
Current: {"value": 102.5, "unit": "A"}
